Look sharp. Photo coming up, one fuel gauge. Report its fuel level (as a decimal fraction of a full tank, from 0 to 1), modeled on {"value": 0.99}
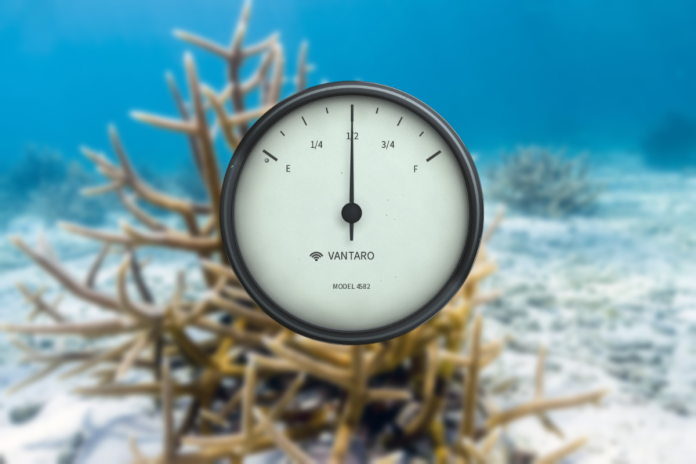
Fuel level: {"value": 0.5}
